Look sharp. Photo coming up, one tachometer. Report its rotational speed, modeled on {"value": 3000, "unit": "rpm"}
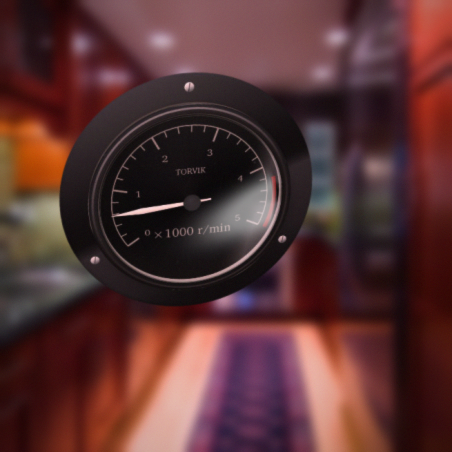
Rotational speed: {"value": 600, "unit": "rpm"}
